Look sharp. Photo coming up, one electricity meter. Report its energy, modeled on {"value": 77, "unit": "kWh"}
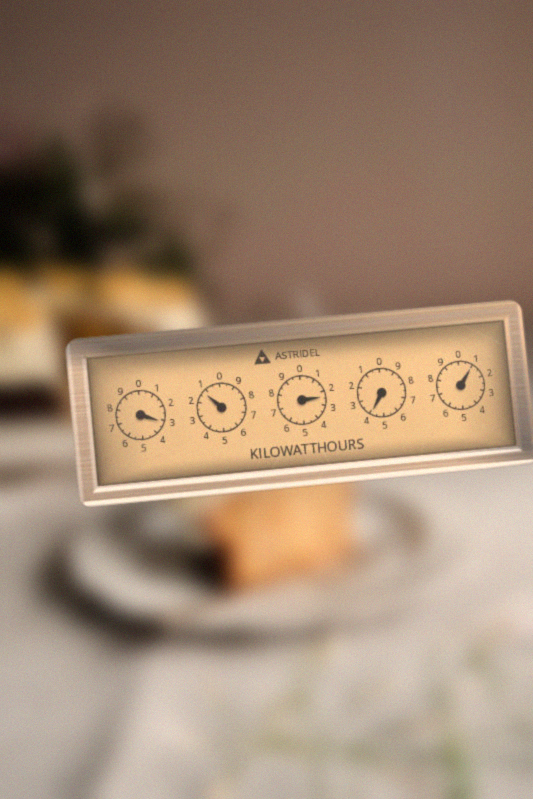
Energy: {"value": 31241, "unit": "kWh"}
